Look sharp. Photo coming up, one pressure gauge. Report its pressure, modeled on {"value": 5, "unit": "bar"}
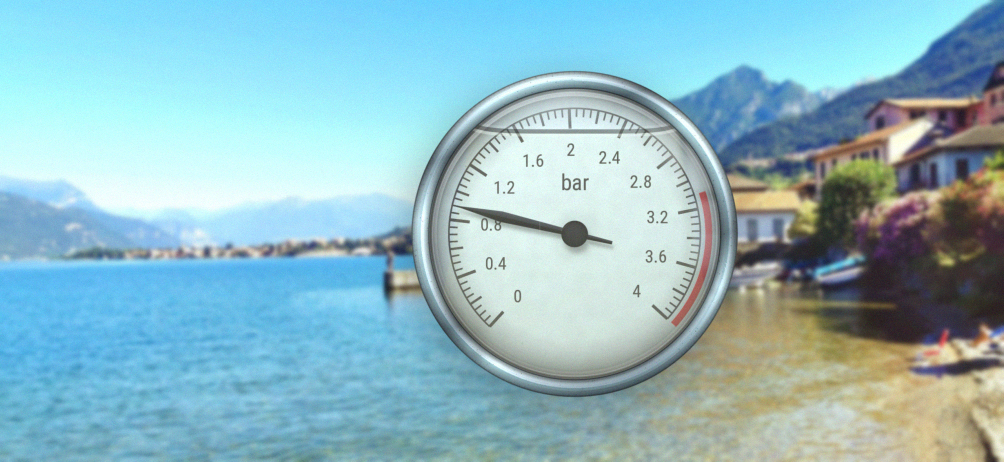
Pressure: {"value": 0.9, "unit": "bar"}
